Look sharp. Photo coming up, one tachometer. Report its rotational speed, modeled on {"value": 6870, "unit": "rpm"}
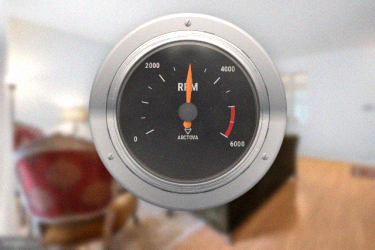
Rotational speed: {"value": 3000, "unit": "rpm"}
